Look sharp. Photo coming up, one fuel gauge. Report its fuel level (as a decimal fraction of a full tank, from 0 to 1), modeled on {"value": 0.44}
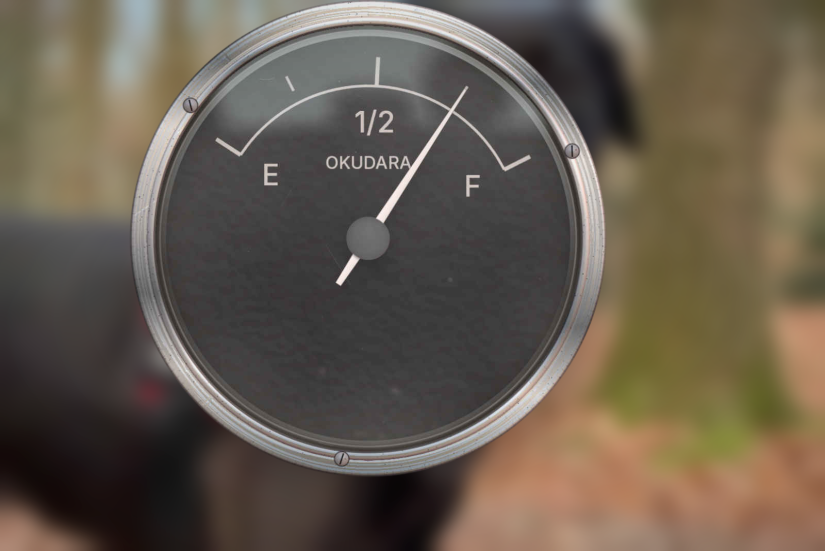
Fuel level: {"value": 0.75}
